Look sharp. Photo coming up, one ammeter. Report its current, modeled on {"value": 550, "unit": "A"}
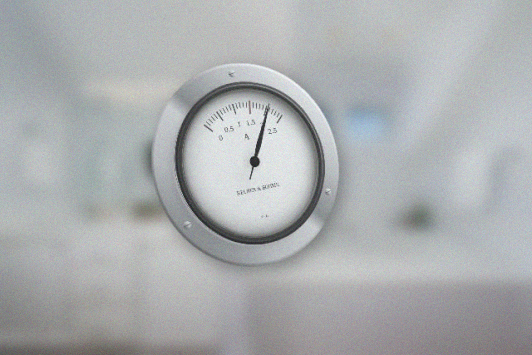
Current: {"value": 2, "unit": "A"}
